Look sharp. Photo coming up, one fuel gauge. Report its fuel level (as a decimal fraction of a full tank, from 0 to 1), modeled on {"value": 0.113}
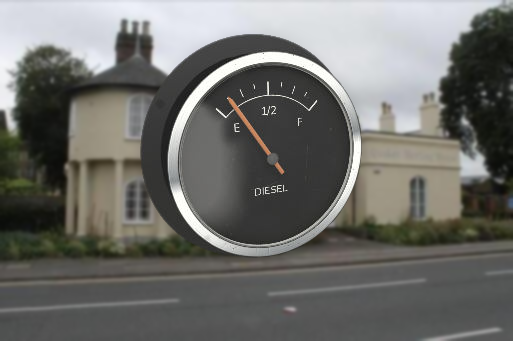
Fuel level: {"value": 0.125}
